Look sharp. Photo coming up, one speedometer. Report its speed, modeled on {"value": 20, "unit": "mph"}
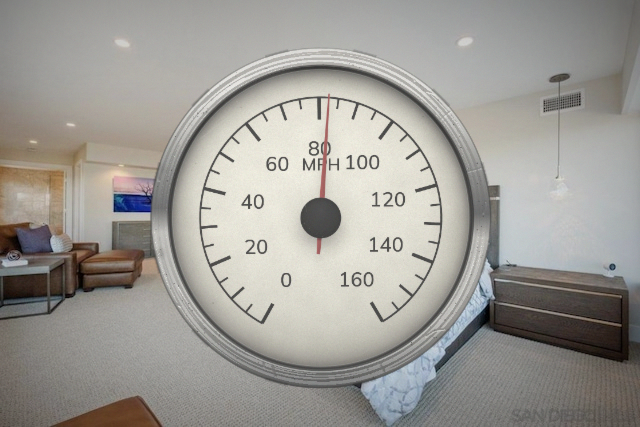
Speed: {"value": 82.5, "unit": "mph"}
